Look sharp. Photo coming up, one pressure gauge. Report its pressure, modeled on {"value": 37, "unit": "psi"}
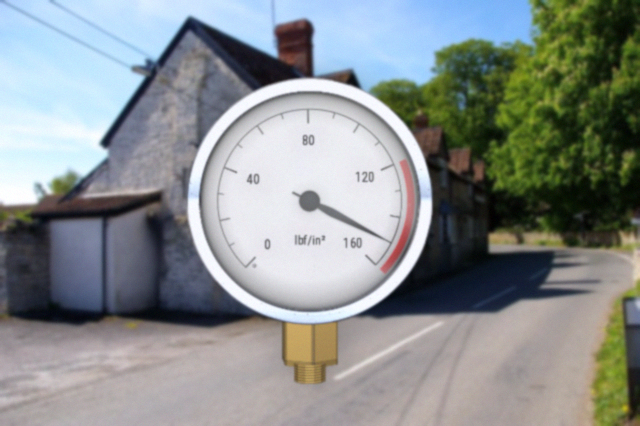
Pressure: {"value": 150, "unit": "psi"}
